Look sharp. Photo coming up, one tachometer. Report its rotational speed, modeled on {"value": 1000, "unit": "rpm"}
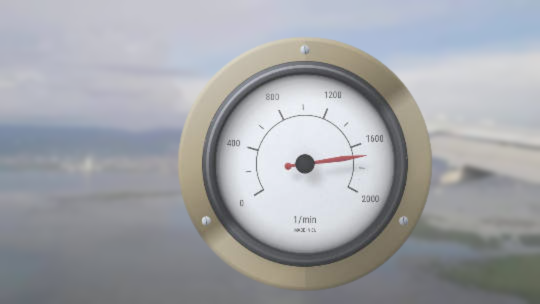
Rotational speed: {"value": 1700, "unit": "rpm"}
